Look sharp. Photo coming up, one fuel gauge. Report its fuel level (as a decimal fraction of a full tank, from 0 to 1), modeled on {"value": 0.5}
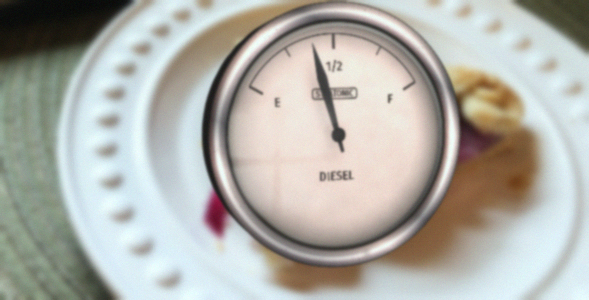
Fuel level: {"value": 0.375}
